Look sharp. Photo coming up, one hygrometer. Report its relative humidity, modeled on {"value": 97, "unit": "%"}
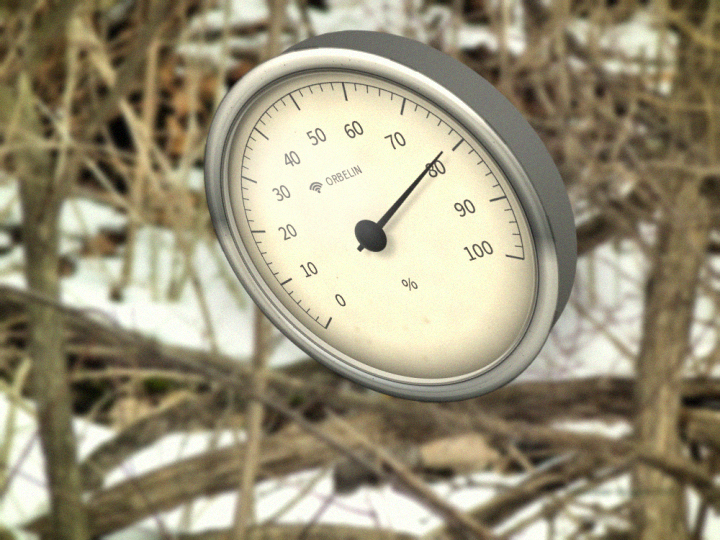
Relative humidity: {"value": 79, "unit": "%"}
